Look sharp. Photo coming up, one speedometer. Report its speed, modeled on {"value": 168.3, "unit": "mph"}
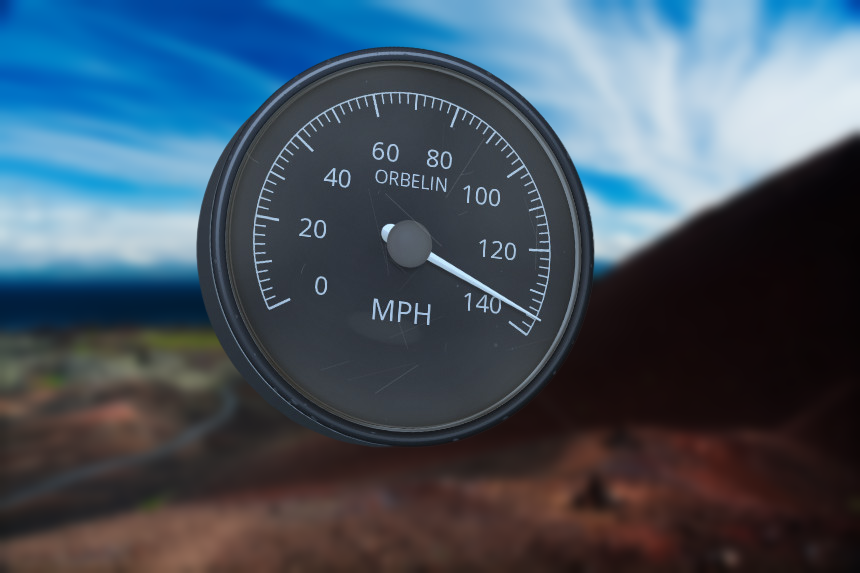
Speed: {"value": 136, "unit": "mph"}
